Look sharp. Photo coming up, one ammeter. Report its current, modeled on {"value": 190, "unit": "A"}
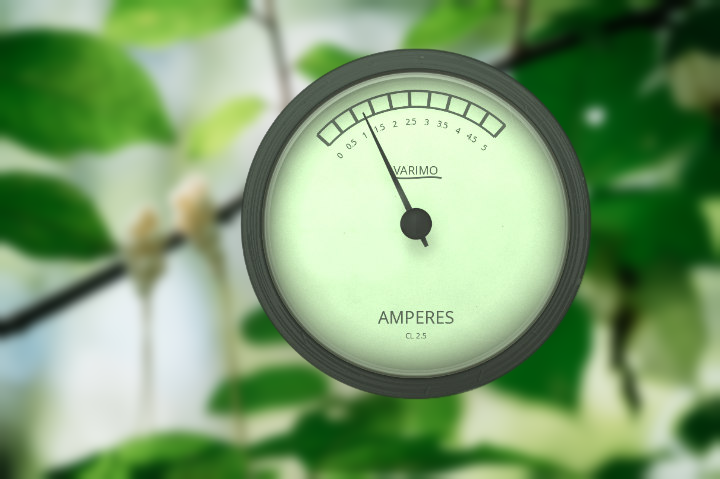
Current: {"value": 1.25, "unit": "A"}
